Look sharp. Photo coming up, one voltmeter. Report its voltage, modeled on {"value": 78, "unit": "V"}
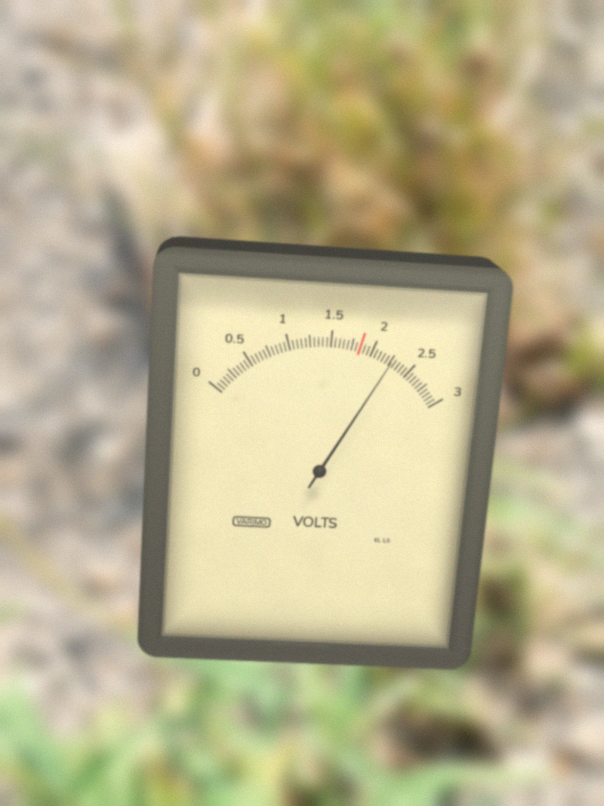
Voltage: {"value": 2.25, "unit": "V"}
